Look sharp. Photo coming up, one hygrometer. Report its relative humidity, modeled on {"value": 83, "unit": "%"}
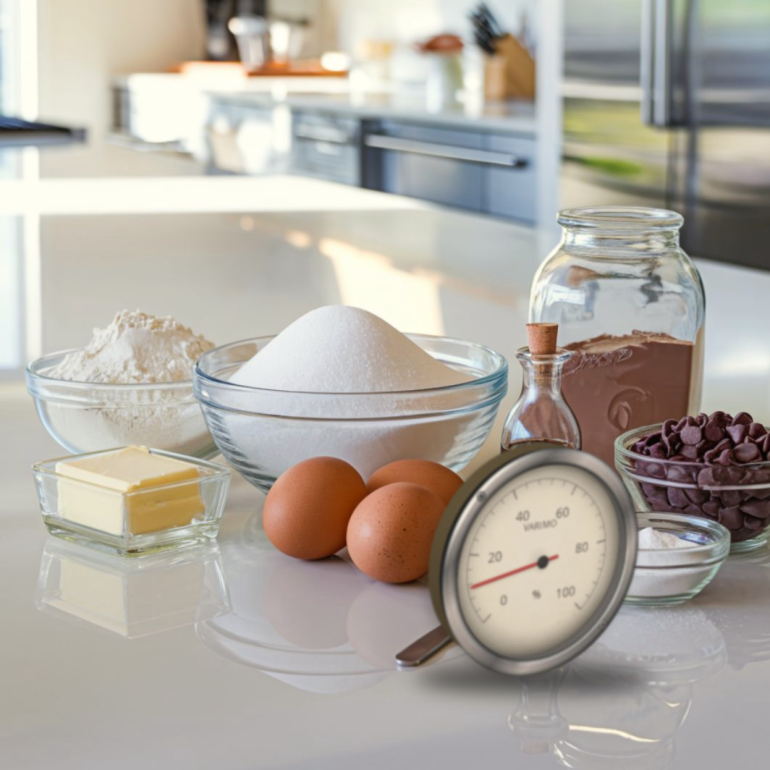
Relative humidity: {"value": 12, "unit": "%"}
